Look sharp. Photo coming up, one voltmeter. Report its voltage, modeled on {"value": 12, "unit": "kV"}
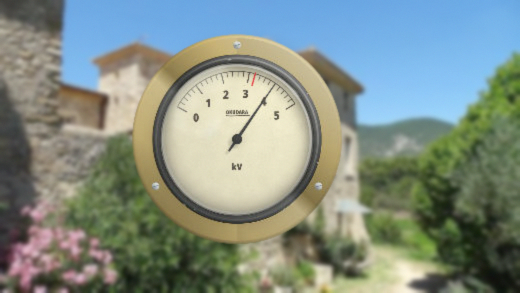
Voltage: {"value": 4, "unit": "kV"}
